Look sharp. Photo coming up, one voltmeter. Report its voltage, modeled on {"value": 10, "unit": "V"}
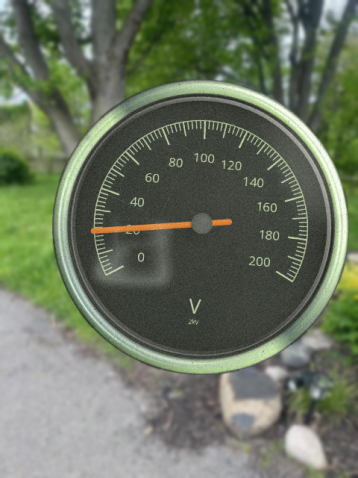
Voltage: {"value": 20, "unit": "V"}
